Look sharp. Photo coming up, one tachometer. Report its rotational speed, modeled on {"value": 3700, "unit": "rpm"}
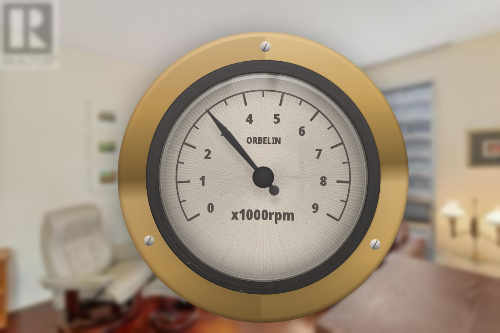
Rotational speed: {"value": 3000, "unit": "rpm"}
